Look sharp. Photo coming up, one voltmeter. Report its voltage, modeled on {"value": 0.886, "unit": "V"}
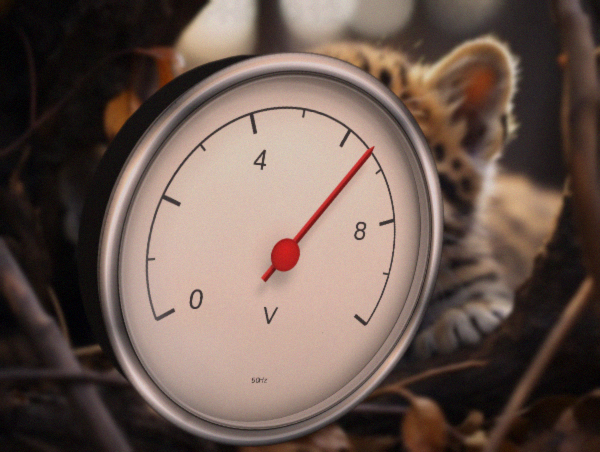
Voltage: {"value": 6.5, "unit": "V"}
